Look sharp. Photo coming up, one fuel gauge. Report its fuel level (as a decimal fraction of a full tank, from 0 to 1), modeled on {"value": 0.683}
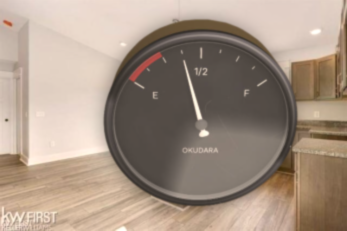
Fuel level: {"value": 0.375}
